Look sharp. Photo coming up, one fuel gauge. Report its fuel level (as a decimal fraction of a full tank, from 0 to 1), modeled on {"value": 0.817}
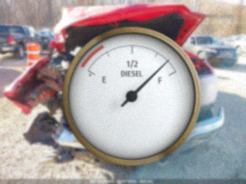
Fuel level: {"value": 0.875}
